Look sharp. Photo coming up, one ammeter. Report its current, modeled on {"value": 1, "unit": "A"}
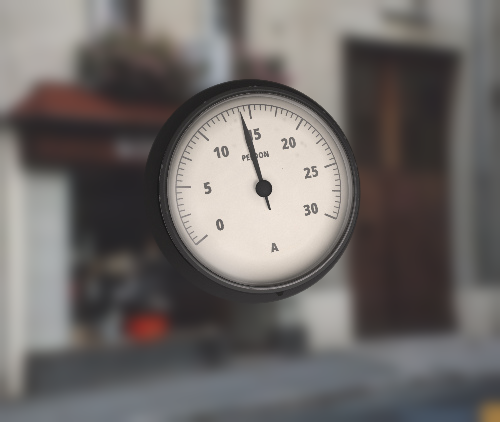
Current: {"value": 14, "unit": "A"}
